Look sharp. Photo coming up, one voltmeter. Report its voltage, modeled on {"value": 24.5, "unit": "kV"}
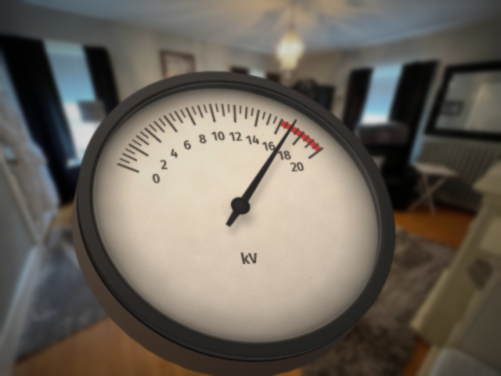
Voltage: {"value": 17, "unit": "kV"}
